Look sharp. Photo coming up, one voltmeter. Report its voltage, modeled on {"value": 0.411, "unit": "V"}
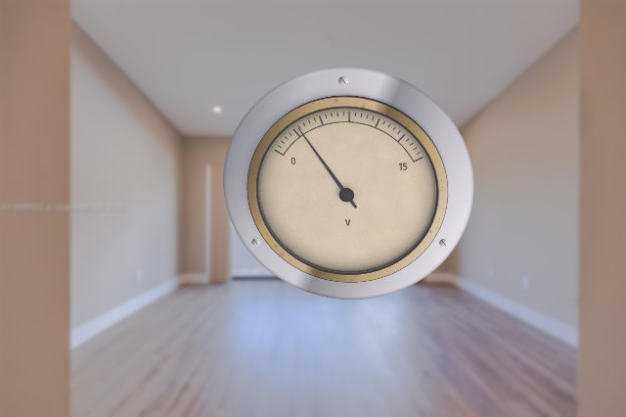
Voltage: {"value": 3, "unit": "V"}
